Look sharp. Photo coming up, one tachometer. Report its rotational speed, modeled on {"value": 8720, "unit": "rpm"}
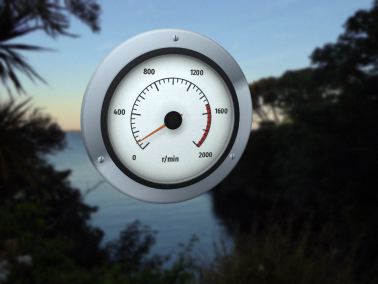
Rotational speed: {"value": 100, "unit": "rpm"}
